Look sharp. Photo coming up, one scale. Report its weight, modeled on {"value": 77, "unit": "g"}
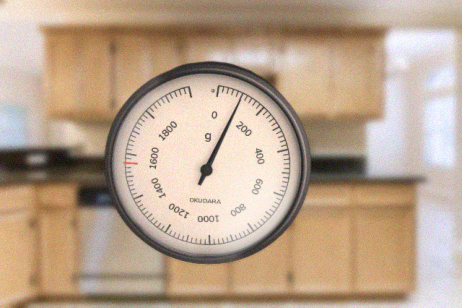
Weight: {"value": 100, "unit": "g"}
